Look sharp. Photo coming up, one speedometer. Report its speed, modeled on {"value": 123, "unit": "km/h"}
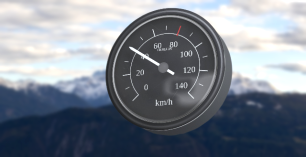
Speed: {"value": 40, "unit": "km/h"}
